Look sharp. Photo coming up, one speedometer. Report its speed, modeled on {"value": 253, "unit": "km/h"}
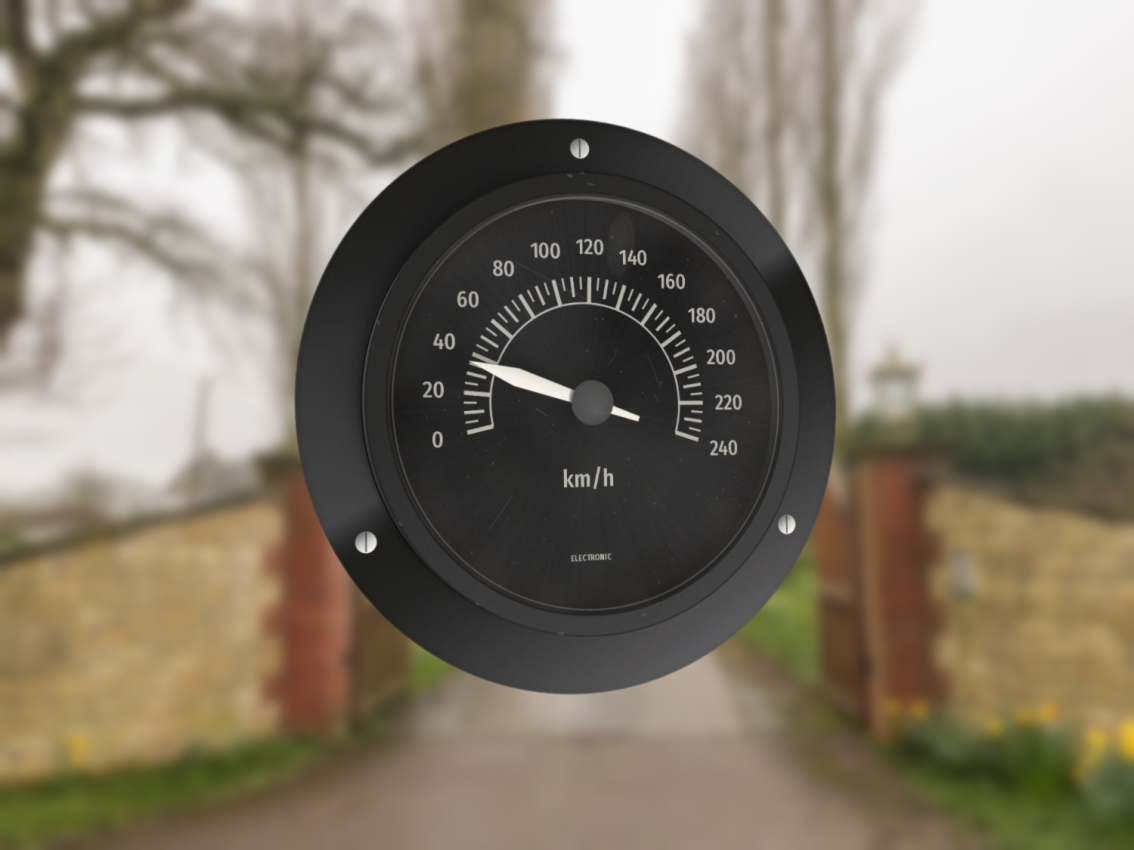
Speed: {"value": 35, "unit": "km/h"}
